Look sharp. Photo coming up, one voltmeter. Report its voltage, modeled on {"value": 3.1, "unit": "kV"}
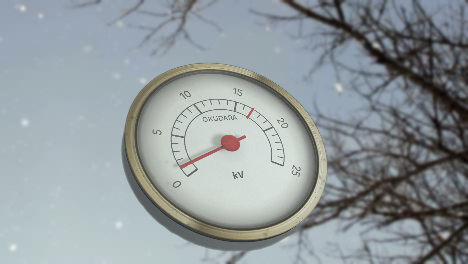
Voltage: {"value": 1, "unit": "kV"}
